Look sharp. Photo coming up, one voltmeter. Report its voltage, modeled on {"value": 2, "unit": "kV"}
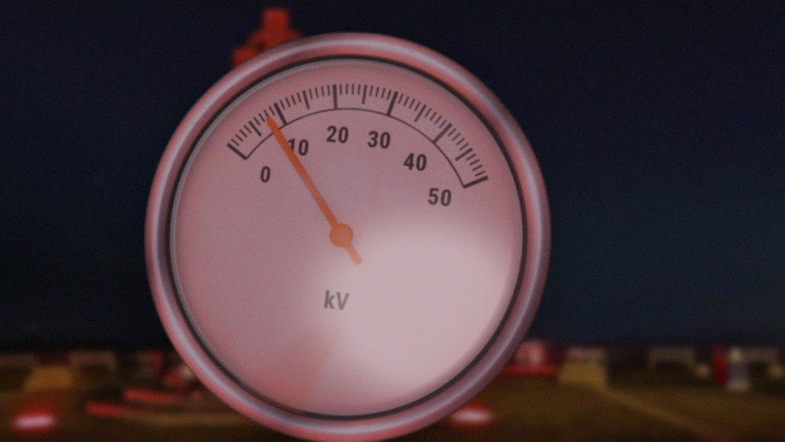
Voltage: {"value": 8, "unit": "kV"}
